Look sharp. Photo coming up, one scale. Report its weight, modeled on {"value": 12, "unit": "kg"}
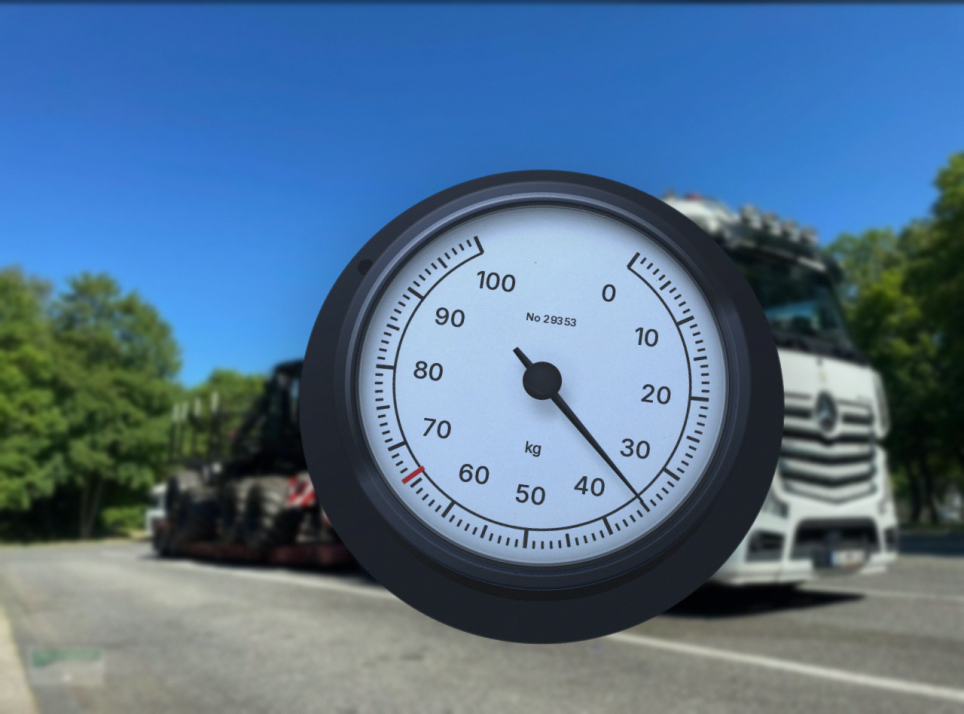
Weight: {"value": 35, "unit": "kg"}
